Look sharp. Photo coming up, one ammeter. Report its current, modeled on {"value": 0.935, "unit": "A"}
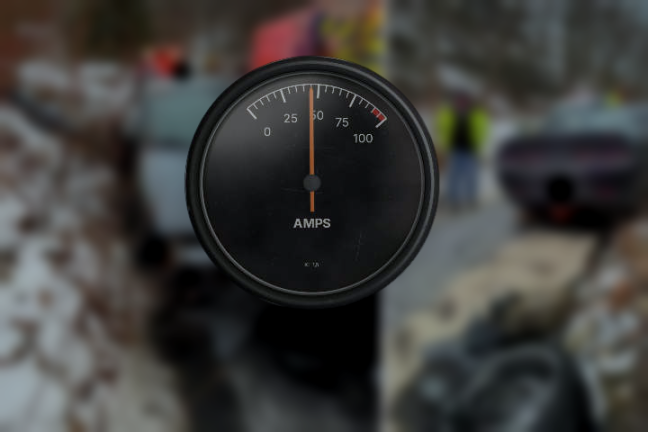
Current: {"value": 45, "unit": "A"}
